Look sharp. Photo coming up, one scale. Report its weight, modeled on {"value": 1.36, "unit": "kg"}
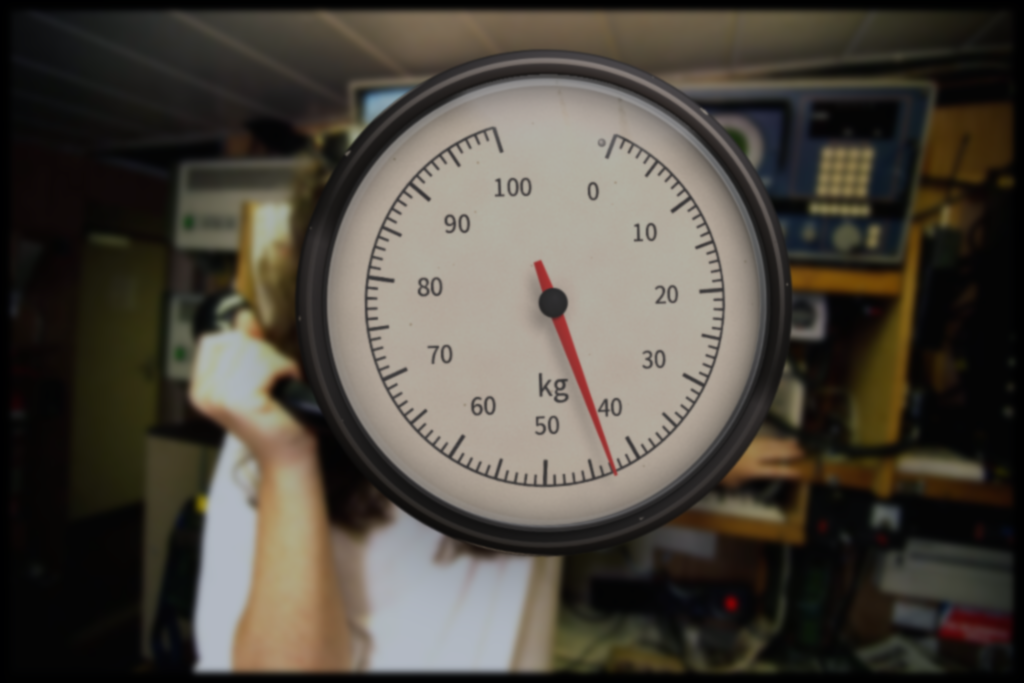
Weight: {"value": 43, "unit": "kg"}
